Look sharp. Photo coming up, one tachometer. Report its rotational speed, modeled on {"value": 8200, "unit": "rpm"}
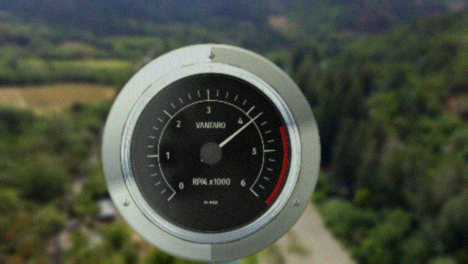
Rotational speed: {"value": 4200, "unit": "rpm"}
